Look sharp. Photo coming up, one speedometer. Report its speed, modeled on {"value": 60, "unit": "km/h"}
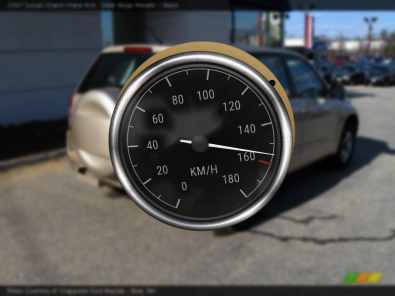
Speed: {"value": 155, "unit": "km/h"}
